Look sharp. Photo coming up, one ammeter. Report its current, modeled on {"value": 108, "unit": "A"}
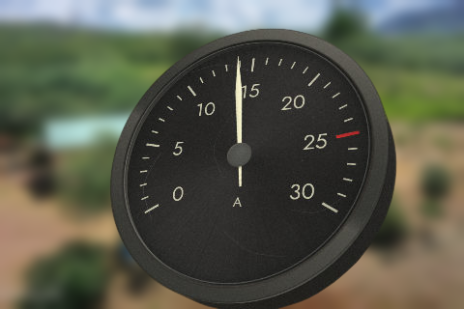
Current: {"value": 14, "unit": "A"}
